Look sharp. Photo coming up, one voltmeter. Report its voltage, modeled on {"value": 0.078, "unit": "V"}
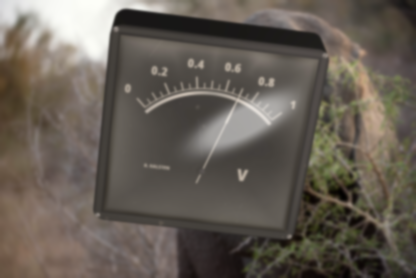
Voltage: {"value": 0.7, "unit": "V"}
